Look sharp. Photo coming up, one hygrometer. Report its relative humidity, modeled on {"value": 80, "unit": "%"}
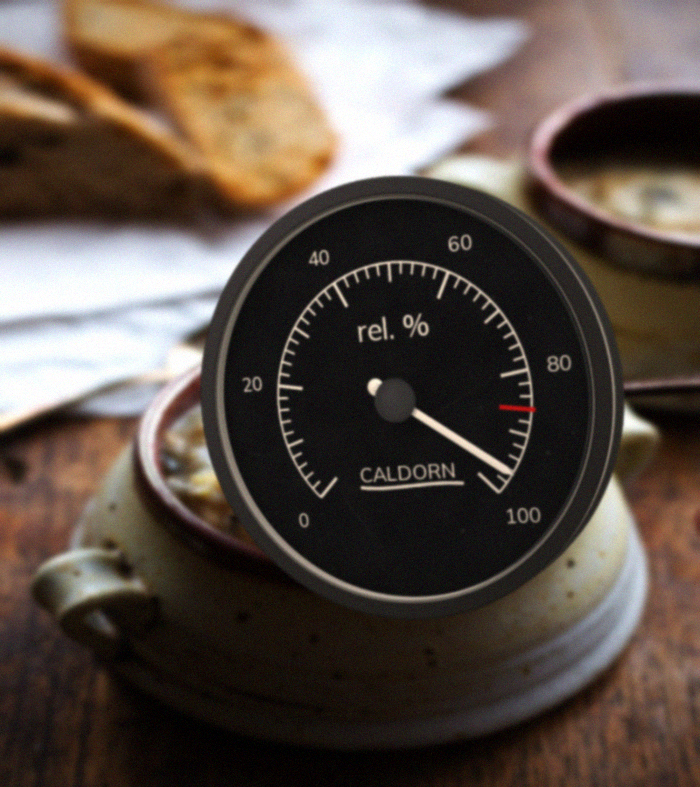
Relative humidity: {"value": 96, "unit": "%"}
